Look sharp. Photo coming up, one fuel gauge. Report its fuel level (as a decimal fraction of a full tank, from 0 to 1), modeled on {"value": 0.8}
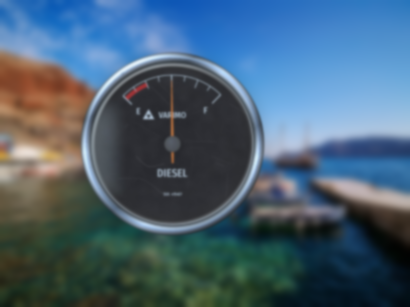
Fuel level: {"value": 0.5}
